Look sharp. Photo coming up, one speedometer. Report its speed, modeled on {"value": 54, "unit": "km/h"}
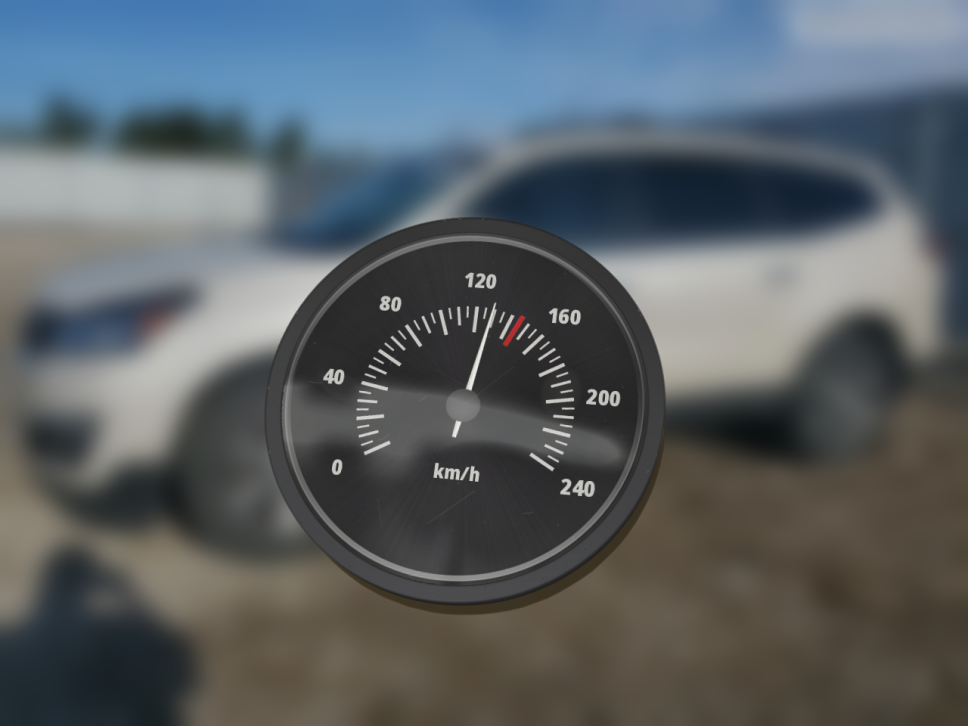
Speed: {"value": 130, "unit": "km/h"}
